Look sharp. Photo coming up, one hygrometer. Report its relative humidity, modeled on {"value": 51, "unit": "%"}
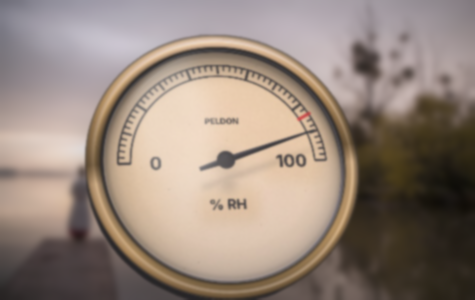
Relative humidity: {"value": 90, "unit": "%"}
